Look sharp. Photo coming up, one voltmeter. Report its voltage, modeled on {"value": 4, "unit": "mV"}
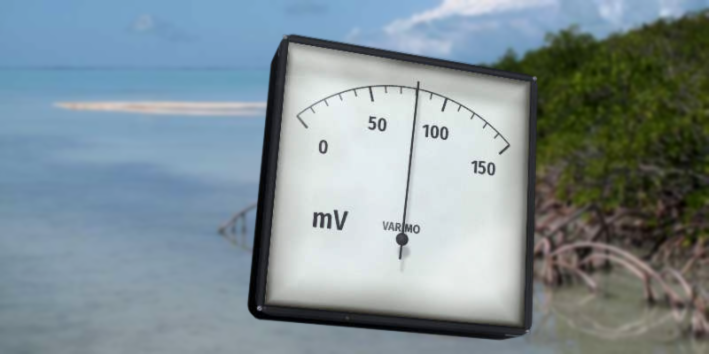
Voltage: {"value": 80, "unit": "mV"}
